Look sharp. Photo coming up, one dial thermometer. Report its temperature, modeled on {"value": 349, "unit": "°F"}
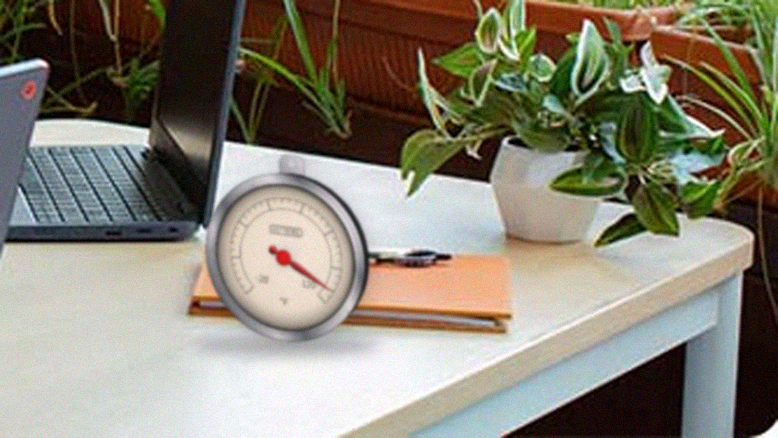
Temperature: {"value": 112, "unit": "°F"}
